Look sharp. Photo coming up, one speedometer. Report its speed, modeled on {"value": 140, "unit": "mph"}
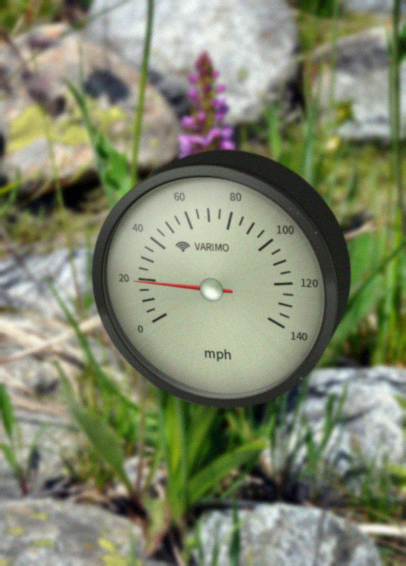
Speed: {"value": 20, "unit": "mph"}
